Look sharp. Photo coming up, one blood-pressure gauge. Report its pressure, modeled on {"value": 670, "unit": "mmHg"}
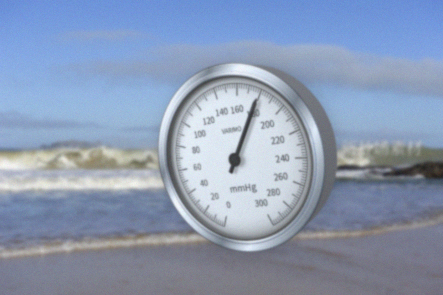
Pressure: {"value": 180, "unit": "mmHg"}
